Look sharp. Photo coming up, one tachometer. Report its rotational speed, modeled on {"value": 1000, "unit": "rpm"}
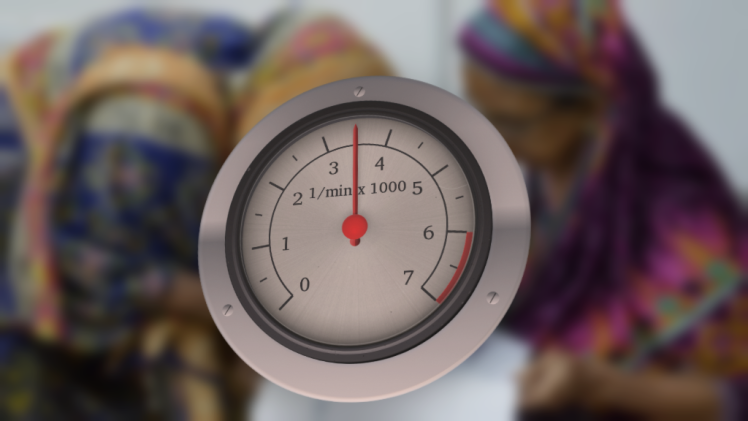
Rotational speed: {"value": 3500, "unit": "rpm"}
